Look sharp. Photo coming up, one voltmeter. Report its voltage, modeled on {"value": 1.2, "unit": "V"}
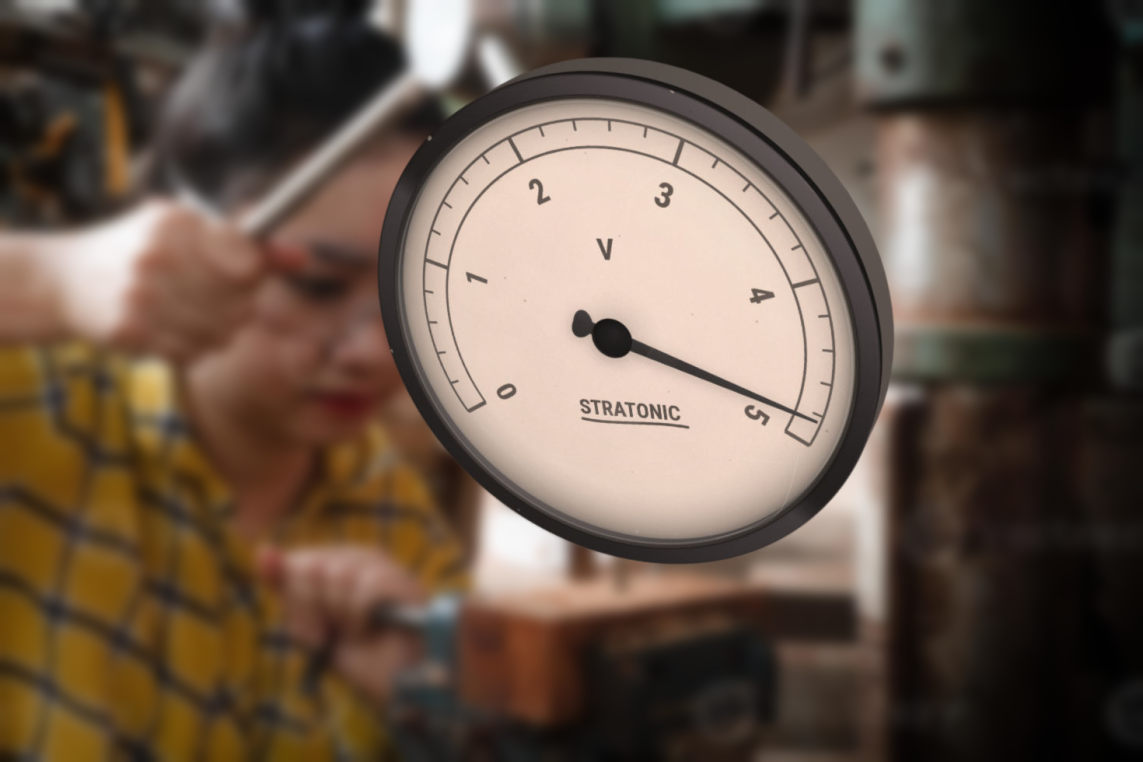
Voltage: {"value": 4.8, "unit": "V"}
